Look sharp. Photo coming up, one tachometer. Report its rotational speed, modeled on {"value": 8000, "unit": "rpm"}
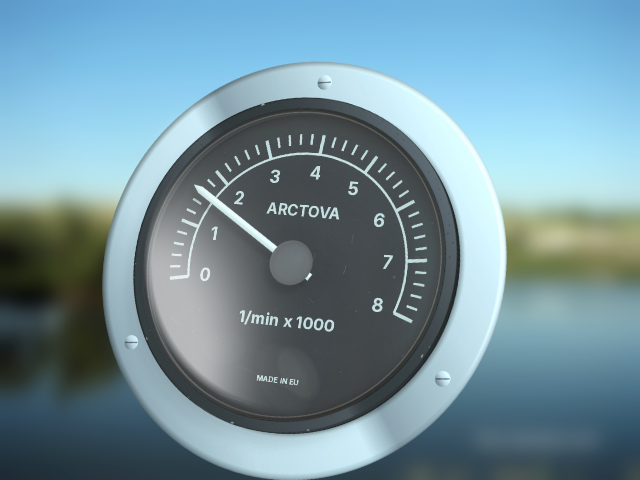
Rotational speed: {"value": 1600, "unit": "rpm"}
